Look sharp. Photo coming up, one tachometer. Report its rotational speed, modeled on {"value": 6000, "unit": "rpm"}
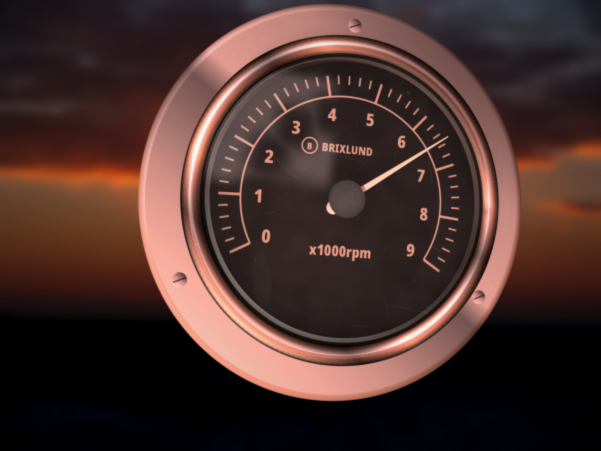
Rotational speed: {"value": 6500, "unit": "rpm"}
